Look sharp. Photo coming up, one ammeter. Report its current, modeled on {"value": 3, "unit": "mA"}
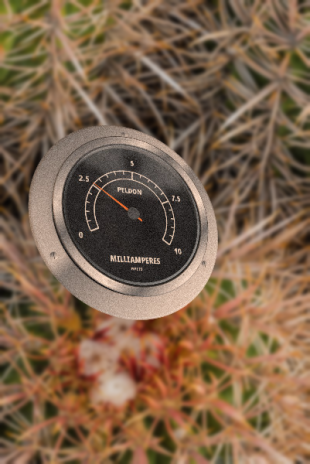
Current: {"value": 2.5, "unit": "mA"}
